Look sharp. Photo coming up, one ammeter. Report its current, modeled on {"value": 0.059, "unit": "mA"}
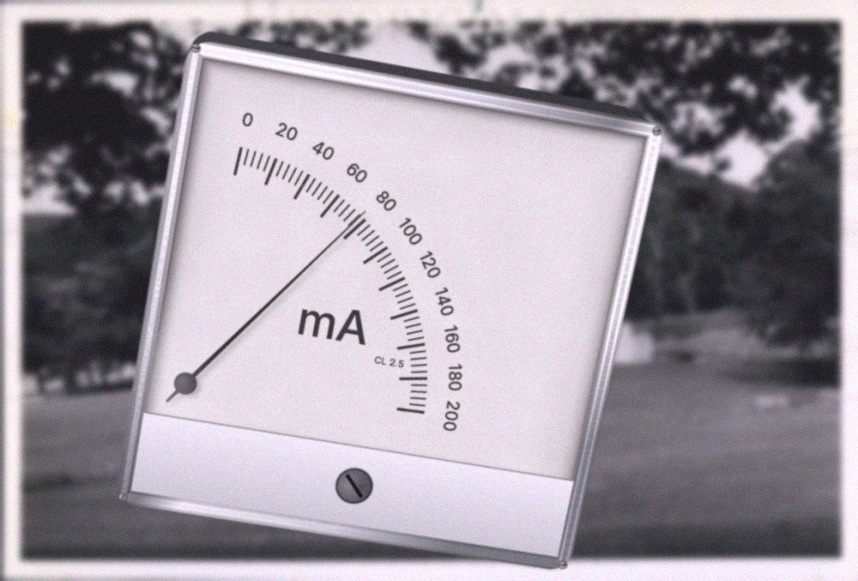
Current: {"value": 76, "unit": "mA"}
